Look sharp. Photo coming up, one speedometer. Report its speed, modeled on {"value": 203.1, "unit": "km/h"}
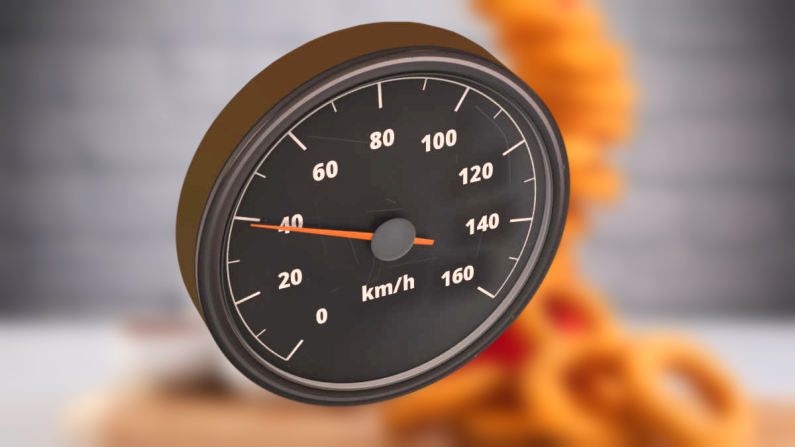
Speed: {"value": 40, "unit": "km/h"}
